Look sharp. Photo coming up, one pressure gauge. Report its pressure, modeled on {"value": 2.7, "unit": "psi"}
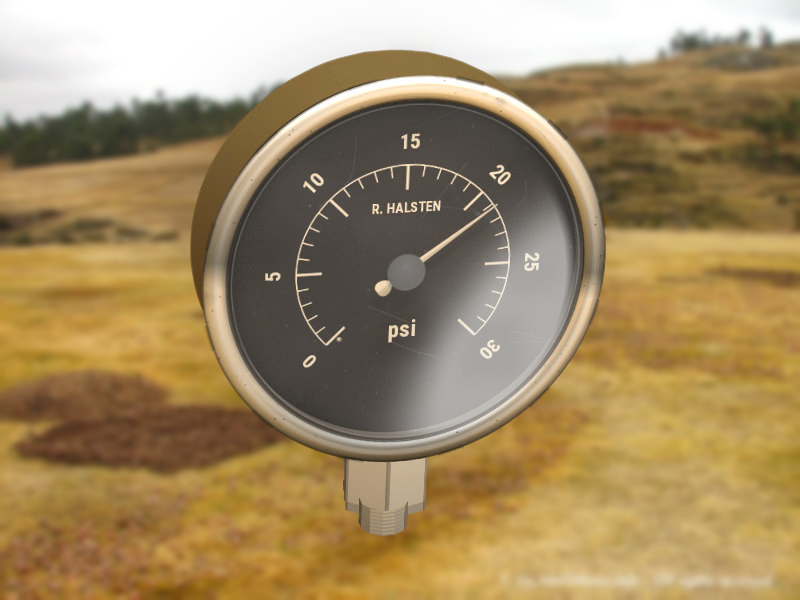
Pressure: {"value": 21, "unit": "psi"}
